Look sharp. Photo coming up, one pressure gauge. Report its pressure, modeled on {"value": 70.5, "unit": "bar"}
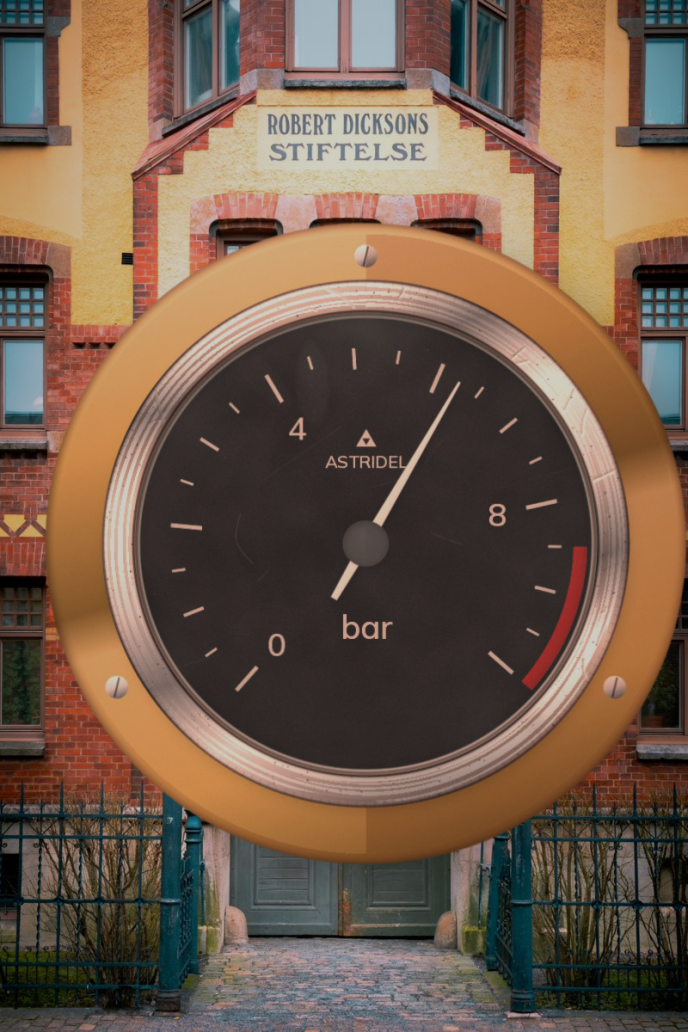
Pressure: {"value": 6.25, "unit": "bar"}
